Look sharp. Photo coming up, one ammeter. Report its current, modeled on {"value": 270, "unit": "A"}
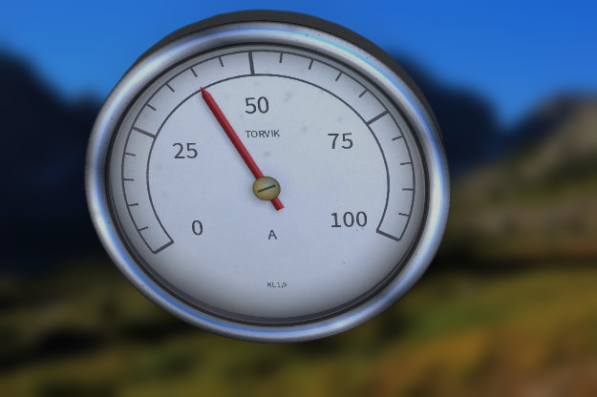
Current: {"value": 40, "unit": "A"}
